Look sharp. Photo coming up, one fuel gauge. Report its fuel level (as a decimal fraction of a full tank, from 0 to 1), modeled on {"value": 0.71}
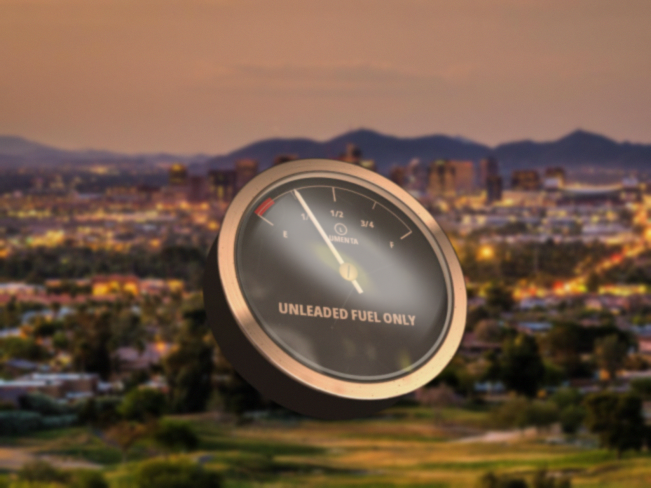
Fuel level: {"value": 0.25}
